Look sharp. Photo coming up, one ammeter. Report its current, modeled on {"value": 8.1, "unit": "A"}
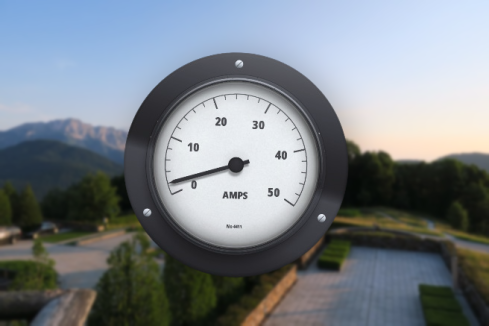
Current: {"value": 2, "unit": "A"}
